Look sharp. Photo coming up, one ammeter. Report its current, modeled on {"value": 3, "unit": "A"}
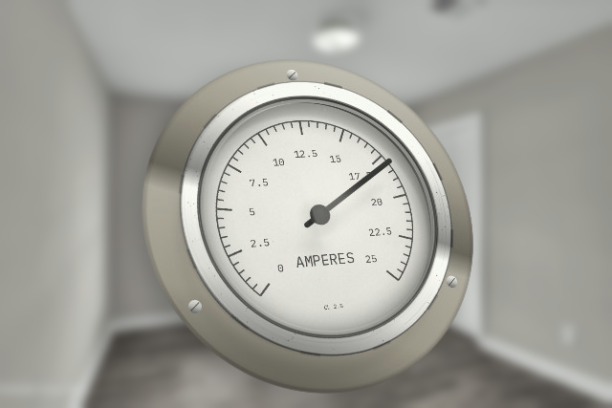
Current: {"value": 18, "unit": "A"}
